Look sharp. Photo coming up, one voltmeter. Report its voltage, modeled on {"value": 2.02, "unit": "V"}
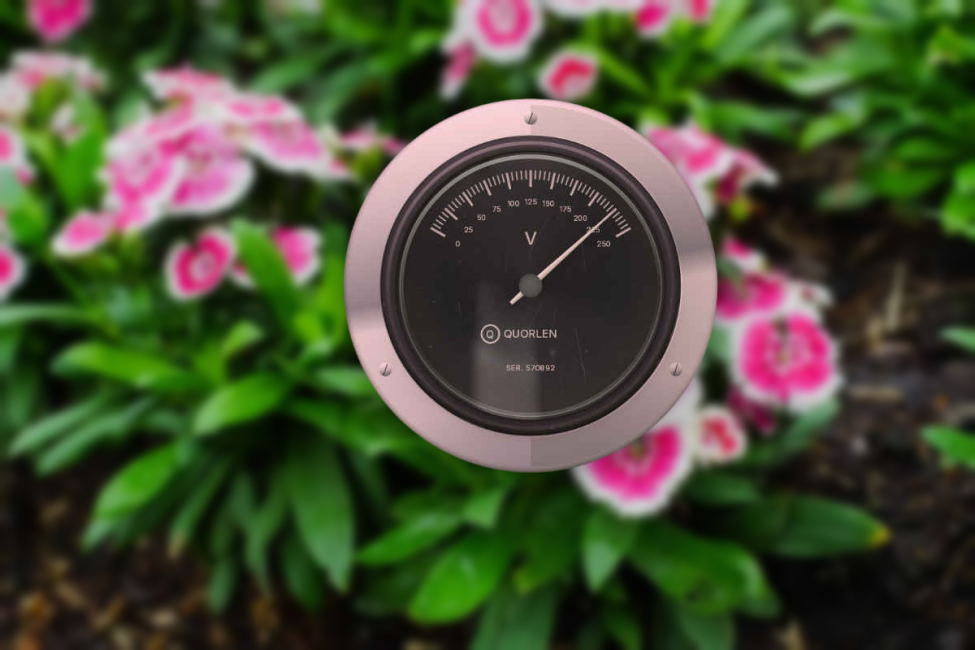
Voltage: {"value": 225, "unit": "V"}
